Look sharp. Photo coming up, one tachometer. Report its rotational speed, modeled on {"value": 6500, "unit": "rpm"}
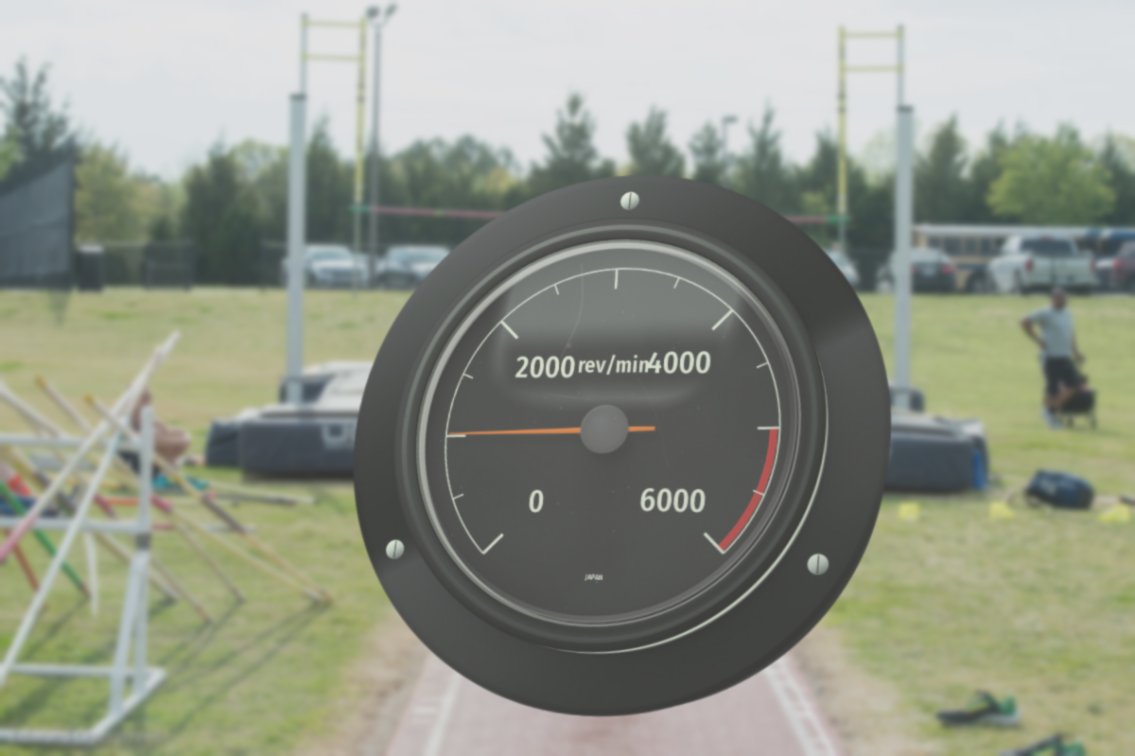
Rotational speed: {"value": 1000, "unit": "rpm"}
